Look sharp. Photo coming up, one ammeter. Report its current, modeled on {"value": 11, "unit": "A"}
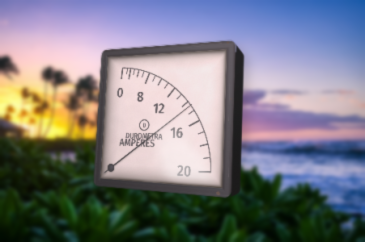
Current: {"value": 14.5, "unit": "A"}
